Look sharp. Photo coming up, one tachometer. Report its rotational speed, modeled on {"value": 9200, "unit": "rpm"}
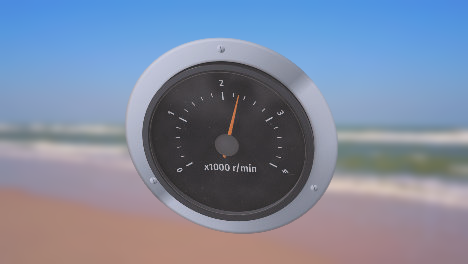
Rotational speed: {"value": 2300, "unit": "rpm"}
